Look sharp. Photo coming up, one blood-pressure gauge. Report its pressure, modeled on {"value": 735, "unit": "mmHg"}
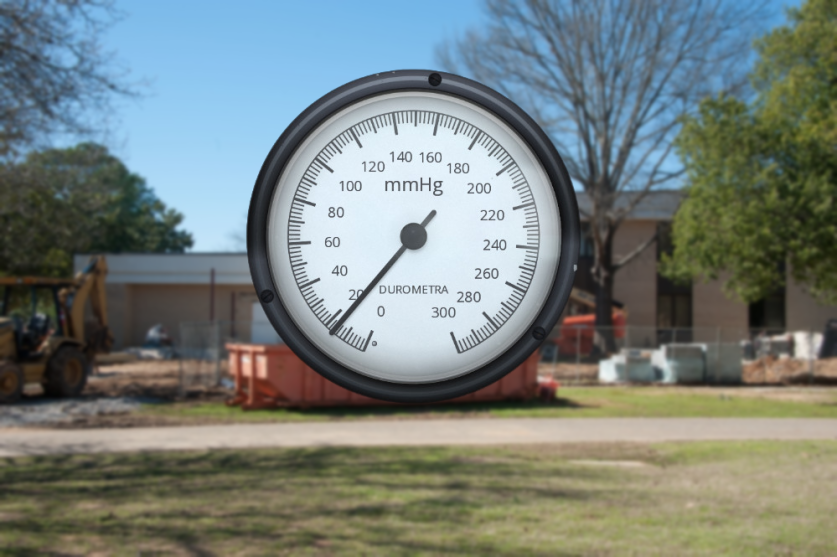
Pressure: {"value": 16, "unit": "mmHg"}
